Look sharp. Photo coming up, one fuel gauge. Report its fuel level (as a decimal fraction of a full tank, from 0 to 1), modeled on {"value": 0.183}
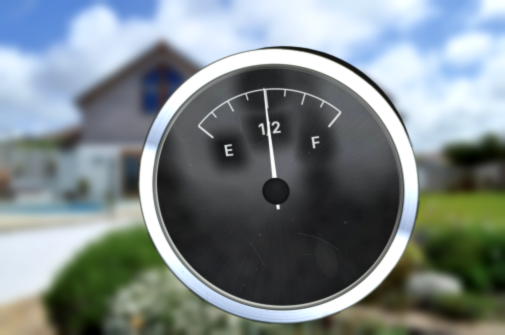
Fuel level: {"value": 0.5}
